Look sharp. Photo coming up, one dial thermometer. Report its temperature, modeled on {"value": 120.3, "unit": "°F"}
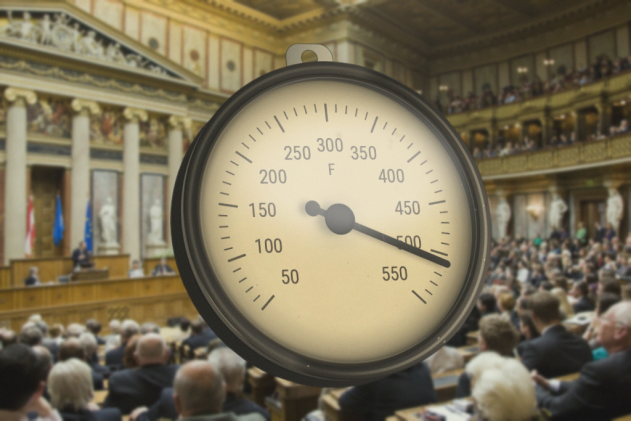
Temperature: {"value": 510, "unit": "°F"}
